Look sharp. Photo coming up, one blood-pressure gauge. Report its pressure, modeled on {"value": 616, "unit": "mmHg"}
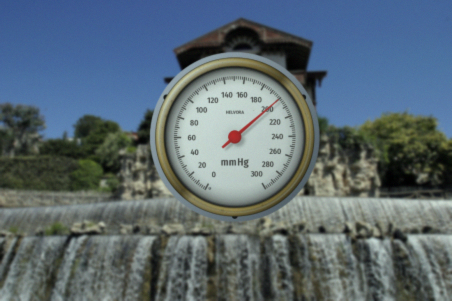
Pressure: {"value": 200, "unit": "mmHg"}
